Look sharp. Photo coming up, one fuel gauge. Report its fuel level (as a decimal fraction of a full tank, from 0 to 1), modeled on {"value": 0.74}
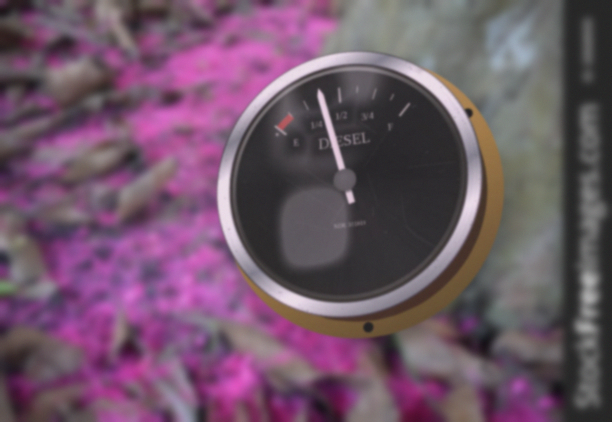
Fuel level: {"value": 0.375}
